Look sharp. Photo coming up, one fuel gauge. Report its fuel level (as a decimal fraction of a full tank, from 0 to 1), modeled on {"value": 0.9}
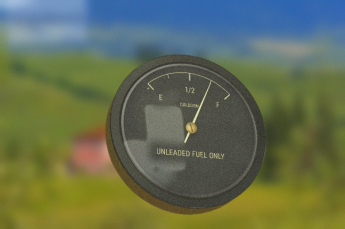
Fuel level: {"value": 0.75}
